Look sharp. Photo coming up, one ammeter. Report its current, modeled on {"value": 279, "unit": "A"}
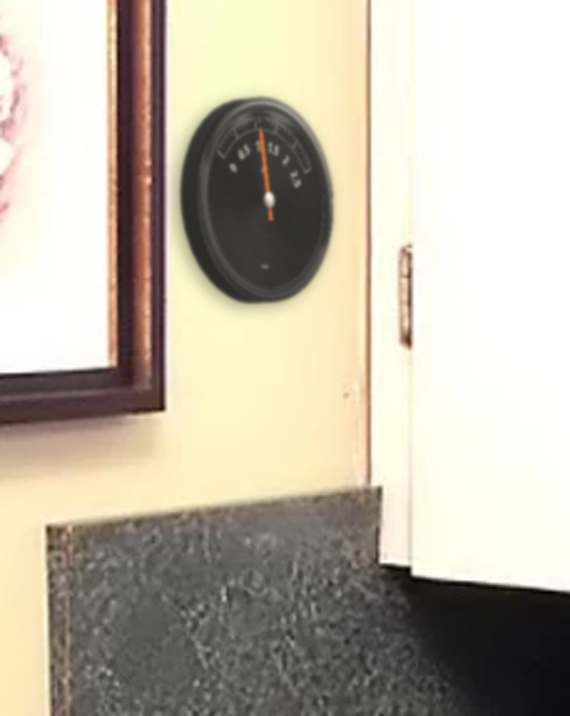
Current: {"value": 1, "unit": "A"}
